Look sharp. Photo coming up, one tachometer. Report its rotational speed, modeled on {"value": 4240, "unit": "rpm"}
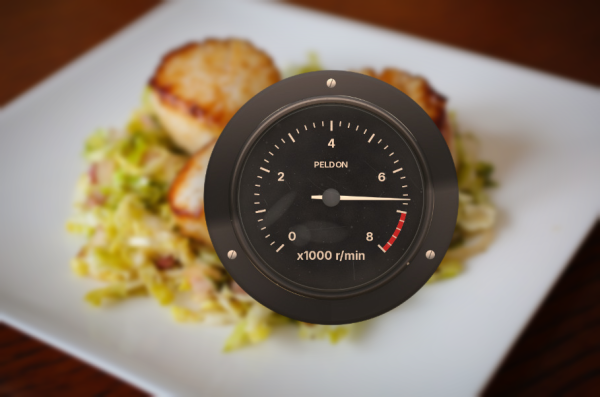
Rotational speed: {"value": 6700, "unit": "rpm"}
